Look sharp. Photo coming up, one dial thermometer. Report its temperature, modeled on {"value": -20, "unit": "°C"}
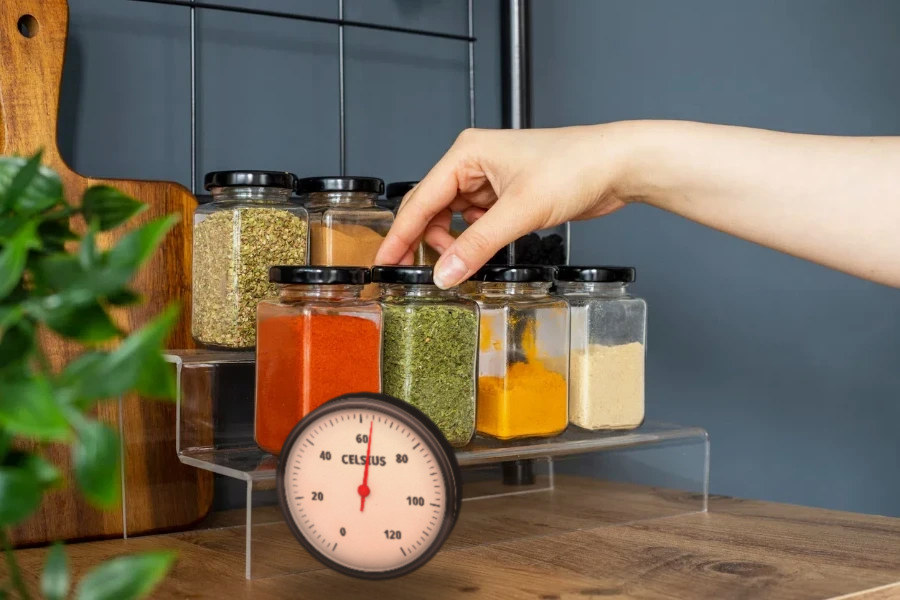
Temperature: {"value": 64, "unit": "°C"}
